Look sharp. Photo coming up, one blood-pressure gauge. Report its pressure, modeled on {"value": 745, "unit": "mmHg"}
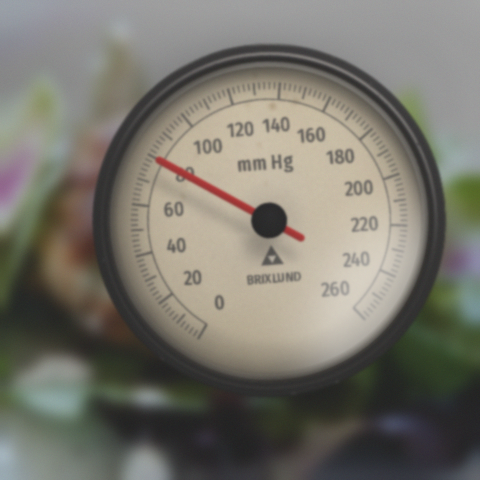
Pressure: {"value": 80, "unit": "mmHg"}
